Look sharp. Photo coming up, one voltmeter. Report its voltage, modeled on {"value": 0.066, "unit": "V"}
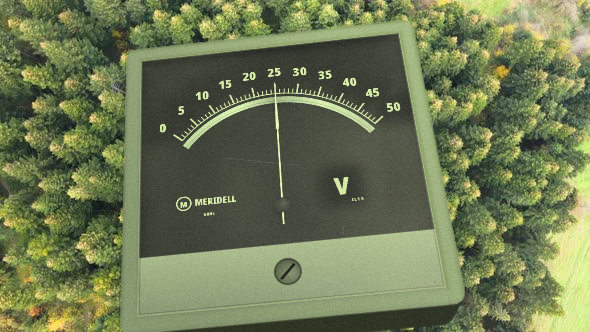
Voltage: {"value": 25, "unit": "V"}
